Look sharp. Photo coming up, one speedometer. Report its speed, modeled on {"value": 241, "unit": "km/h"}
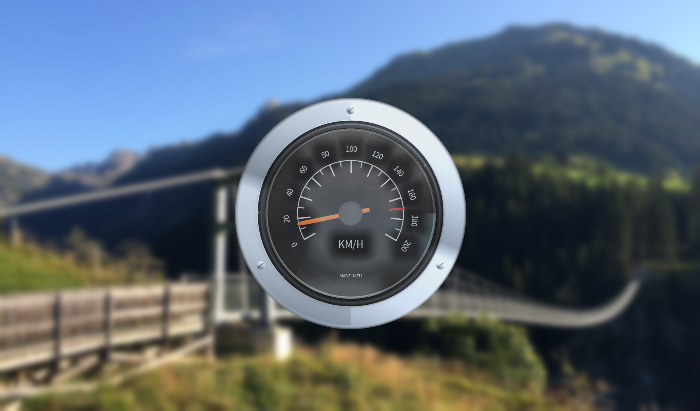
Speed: {"value": 15, "unit": "km/h"}
